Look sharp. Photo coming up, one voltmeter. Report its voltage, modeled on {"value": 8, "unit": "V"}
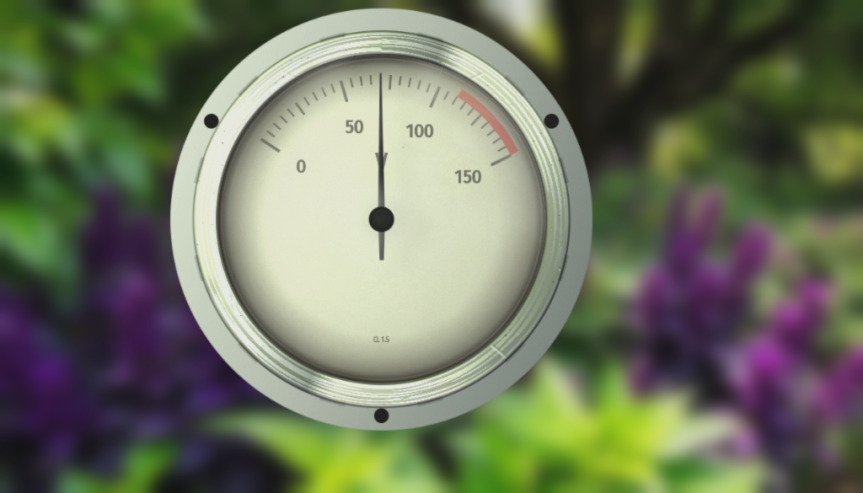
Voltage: {"value": 70, "unit": "V"}
